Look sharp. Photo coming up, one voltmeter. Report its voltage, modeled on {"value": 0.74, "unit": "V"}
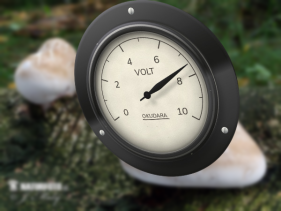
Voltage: {"value": 7.5, "unit": "V"}
